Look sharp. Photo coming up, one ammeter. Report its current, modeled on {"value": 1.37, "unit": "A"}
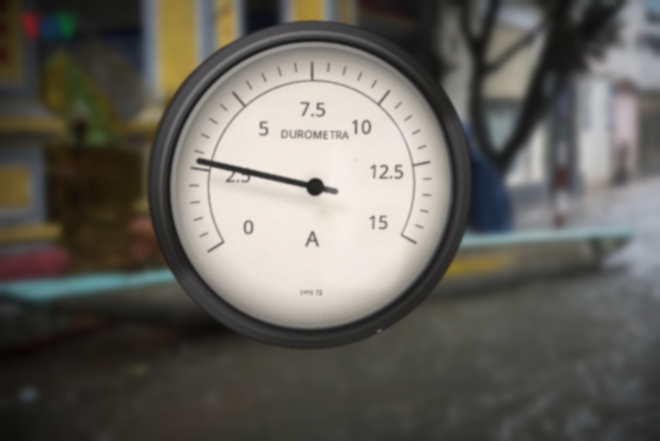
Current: {"value": 2.75, "unit": "A"}
